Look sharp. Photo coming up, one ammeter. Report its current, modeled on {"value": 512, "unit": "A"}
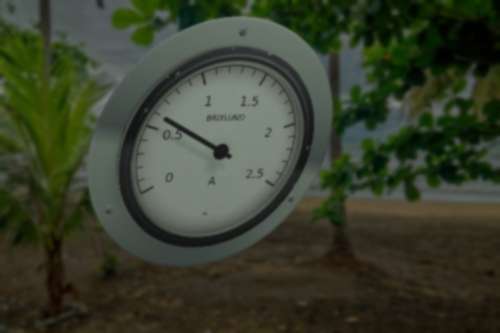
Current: {"value": 0.6, "unit": "A"}
